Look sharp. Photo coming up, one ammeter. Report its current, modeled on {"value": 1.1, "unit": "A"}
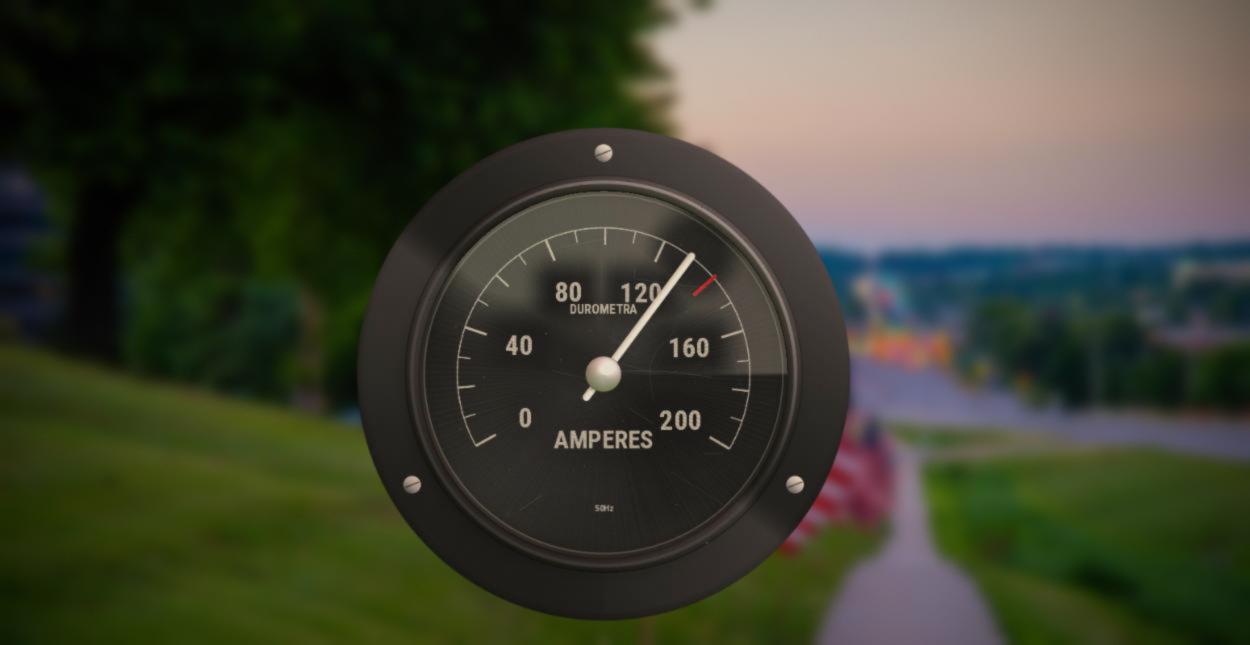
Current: {"value": 130, "unit": "A"}
